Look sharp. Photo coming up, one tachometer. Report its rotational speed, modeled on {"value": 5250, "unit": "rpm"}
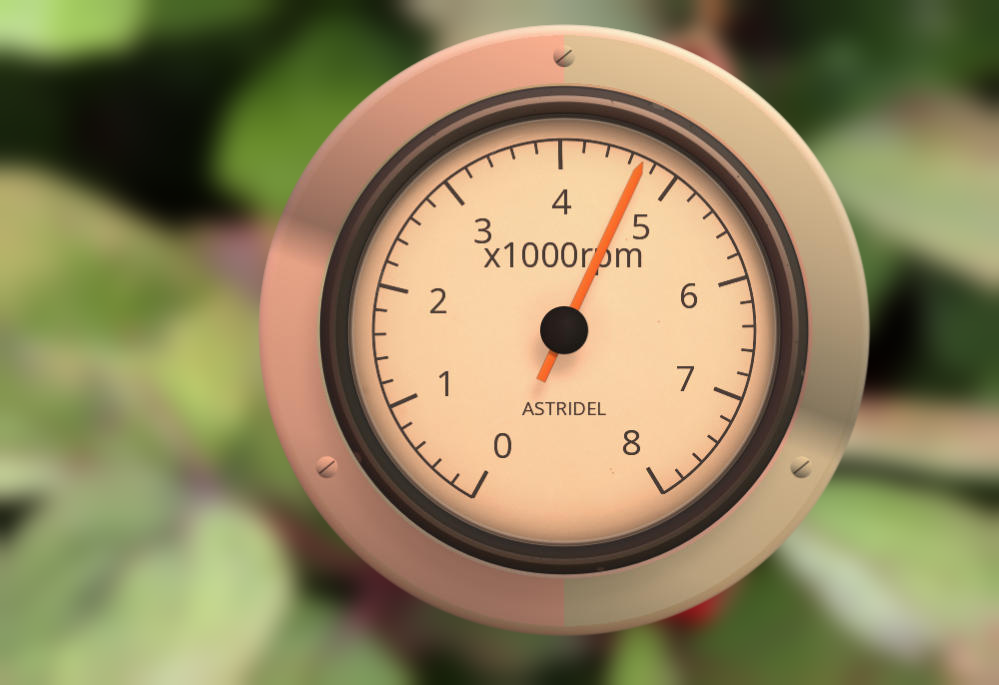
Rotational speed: {"value": 4700, "unit": "rpm"}
